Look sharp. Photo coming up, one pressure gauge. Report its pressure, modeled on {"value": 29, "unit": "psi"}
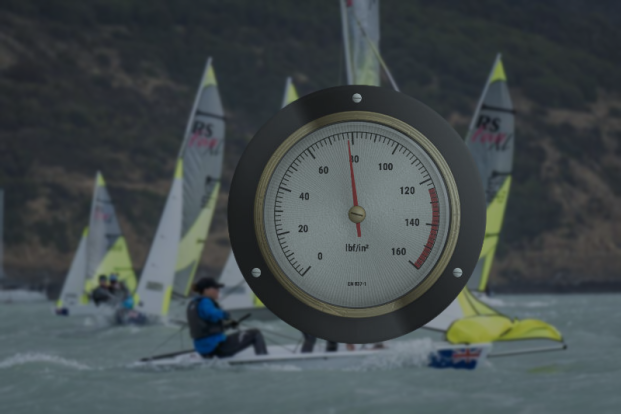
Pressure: {"value": 78, "unit": "psi"}
